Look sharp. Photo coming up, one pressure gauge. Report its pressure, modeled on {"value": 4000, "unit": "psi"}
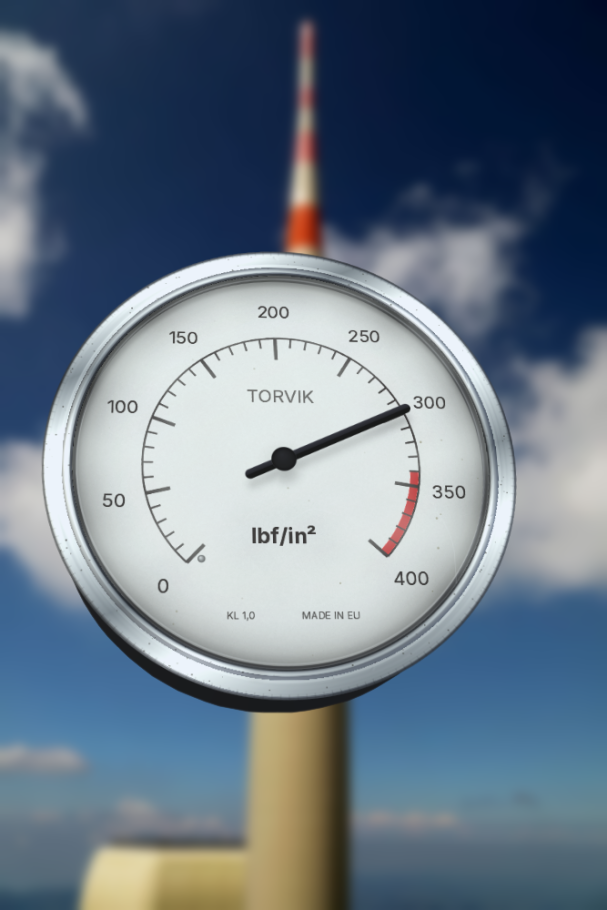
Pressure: {"value": 300, "unit": "psi"}
